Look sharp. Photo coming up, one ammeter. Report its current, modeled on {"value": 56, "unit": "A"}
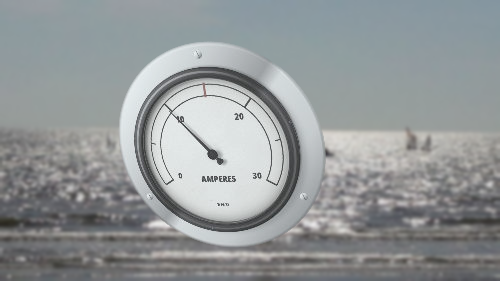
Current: {"value": 10, "unit": "A"}
